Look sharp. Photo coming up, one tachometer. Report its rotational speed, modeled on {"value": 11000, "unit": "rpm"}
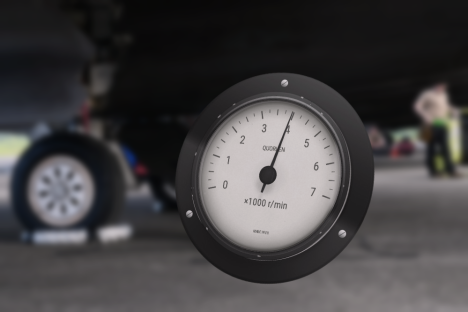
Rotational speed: {"value": 4000, "unit": "rpm"}
